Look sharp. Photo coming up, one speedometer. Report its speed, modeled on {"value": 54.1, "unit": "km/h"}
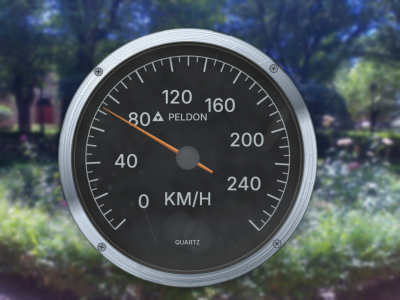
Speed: {"value": 72.5, "unit": "km/h"}
